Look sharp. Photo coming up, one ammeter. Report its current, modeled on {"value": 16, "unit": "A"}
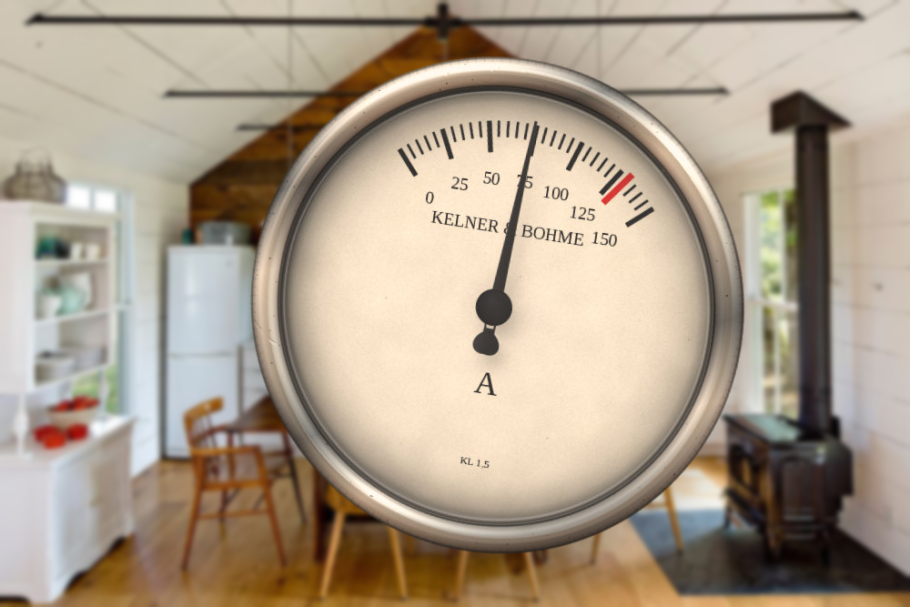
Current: {"value": 75, "unit": "A"}
